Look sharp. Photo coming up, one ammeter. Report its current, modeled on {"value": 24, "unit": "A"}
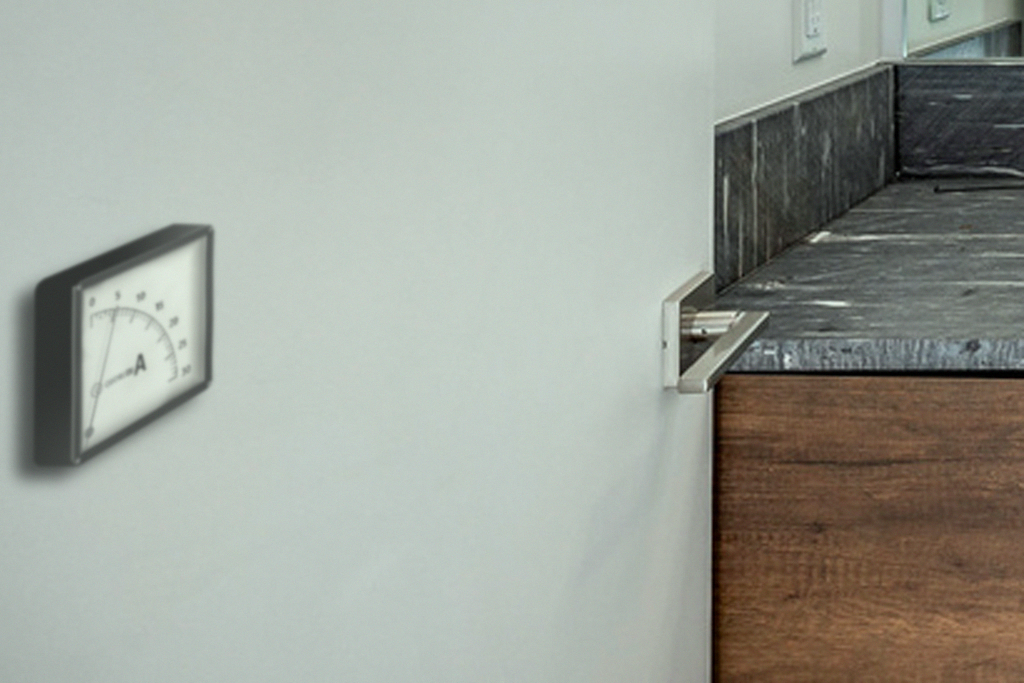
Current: {"value": 5, "unit": "A"}
